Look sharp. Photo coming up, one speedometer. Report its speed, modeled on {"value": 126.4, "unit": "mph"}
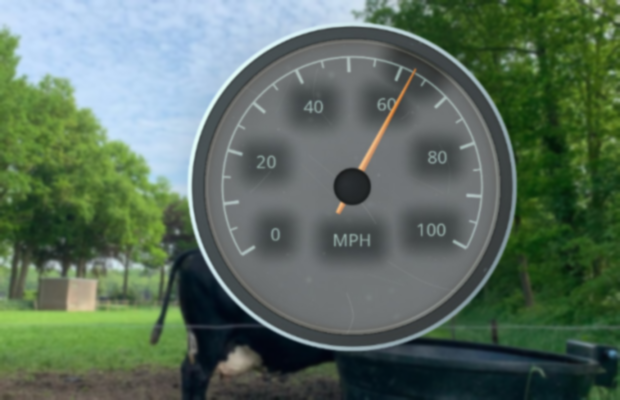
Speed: {"value": 62.5, "unit": "mph"}
